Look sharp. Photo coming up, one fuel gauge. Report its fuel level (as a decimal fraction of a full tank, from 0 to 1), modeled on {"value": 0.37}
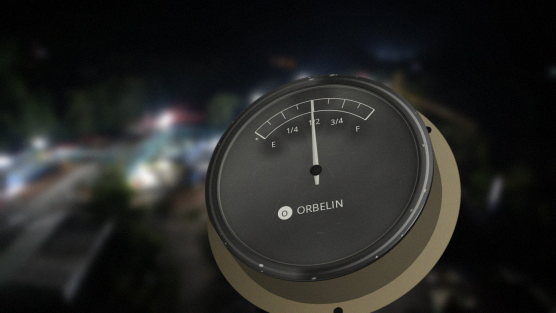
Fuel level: {"value": 0.5}
